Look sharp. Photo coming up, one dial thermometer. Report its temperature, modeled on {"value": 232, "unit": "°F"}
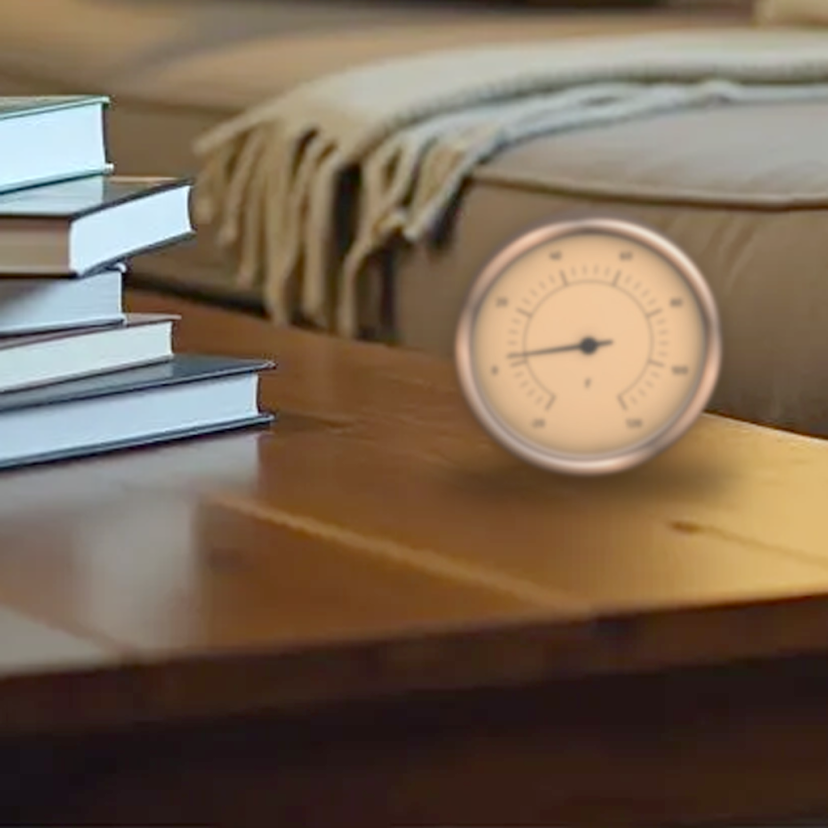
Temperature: {"value": 4, "unit": "°F"}
